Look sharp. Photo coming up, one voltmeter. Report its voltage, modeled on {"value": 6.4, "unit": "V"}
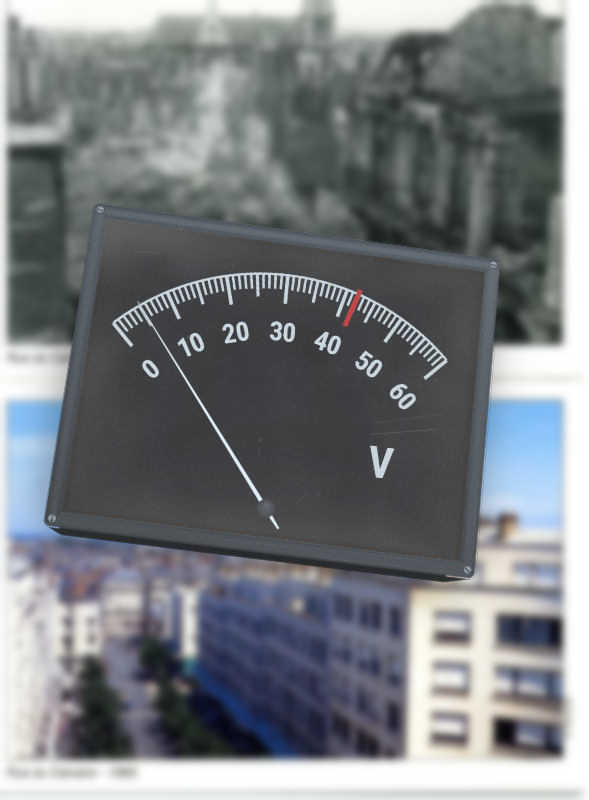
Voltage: {"value": 5, "unit": "V"}
